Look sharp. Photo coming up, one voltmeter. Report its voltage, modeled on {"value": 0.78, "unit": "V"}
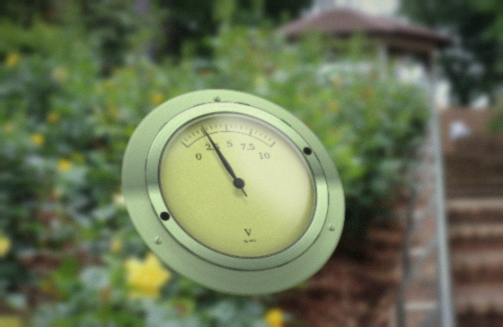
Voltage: {"value": 2.5, "unit": "V"}
